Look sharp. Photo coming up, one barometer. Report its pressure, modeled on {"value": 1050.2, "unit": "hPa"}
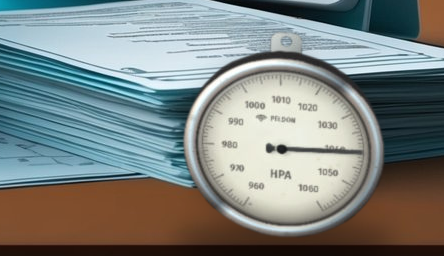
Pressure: {"value": 1040, "unit": "hPa"}
